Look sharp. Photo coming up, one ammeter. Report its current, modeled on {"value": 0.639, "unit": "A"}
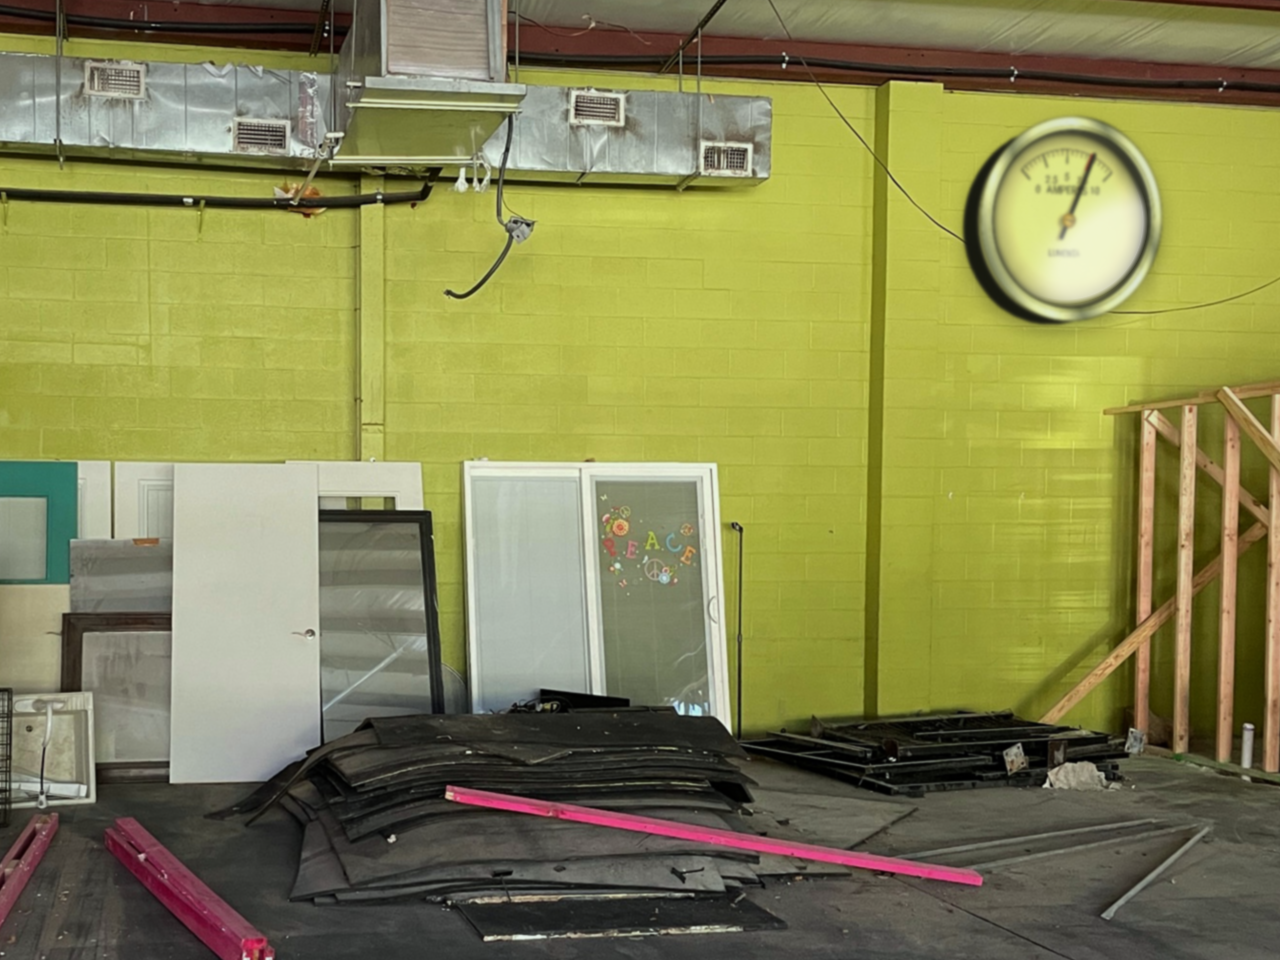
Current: {"value": 7.5, "unit": "A"}
